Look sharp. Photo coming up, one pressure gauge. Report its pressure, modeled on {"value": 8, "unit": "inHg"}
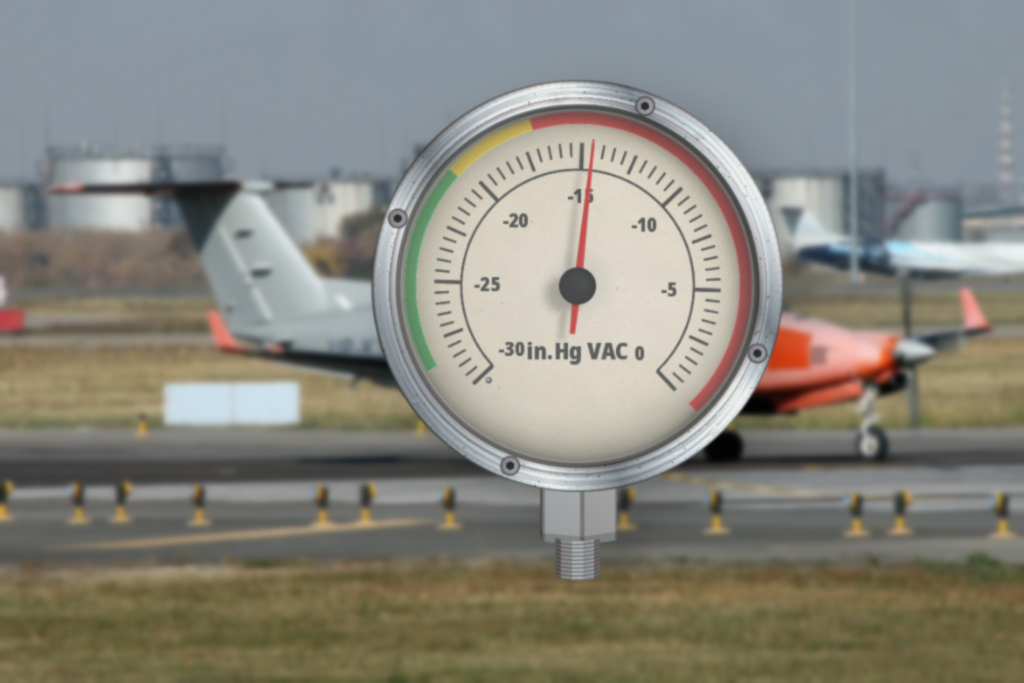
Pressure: {"value": -14.5, "unit": "inHg"}
